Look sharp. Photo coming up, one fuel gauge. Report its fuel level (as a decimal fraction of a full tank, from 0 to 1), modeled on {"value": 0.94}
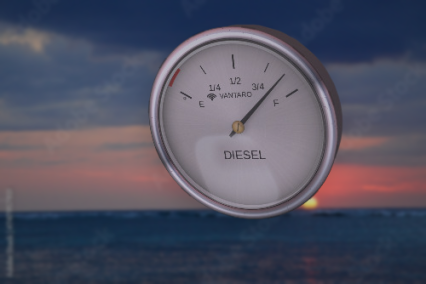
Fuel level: {"value": 0.875}
